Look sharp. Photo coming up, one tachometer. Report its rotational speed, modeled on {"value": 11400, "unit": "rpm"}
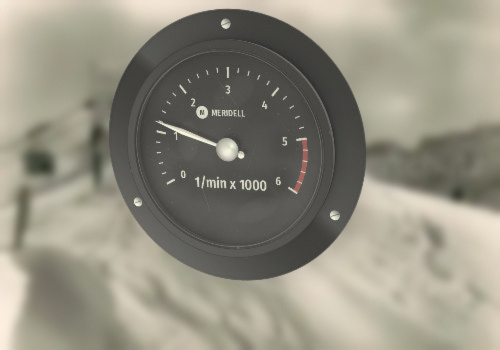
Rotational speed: {"value": 1200, "unit": "rpm"}
